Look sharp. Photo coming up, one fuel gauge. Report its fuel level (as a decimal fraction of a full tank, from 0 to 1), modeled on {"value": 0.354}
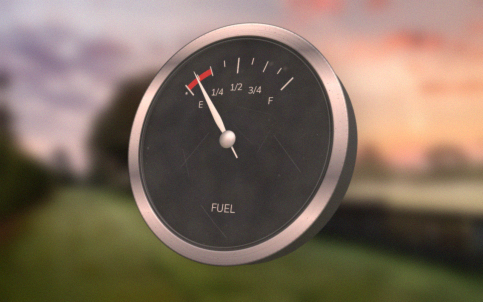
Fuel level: {"value": 0.125}
